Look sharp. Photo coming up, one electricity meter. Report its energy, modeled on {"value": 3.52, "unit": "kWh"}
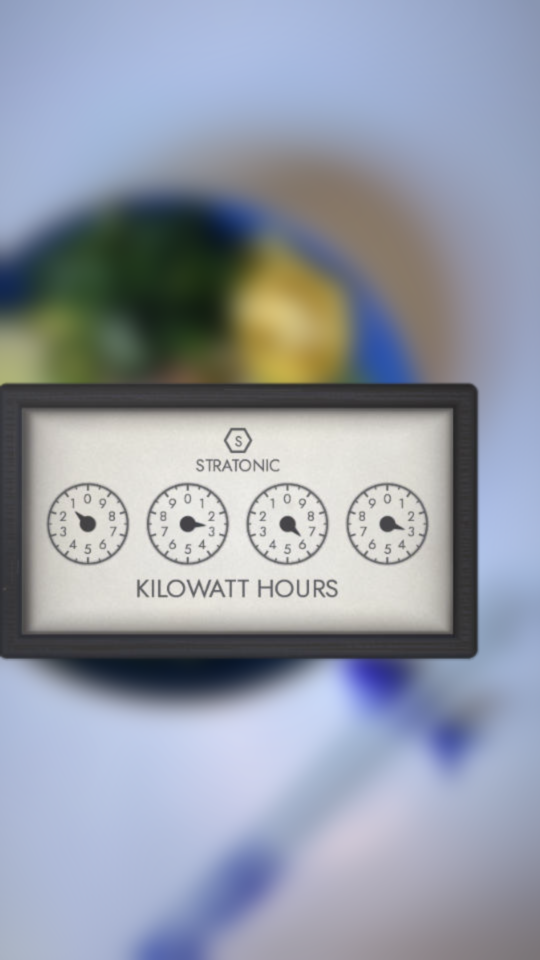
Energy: {"value": 1263, "unit": "kWh"}
